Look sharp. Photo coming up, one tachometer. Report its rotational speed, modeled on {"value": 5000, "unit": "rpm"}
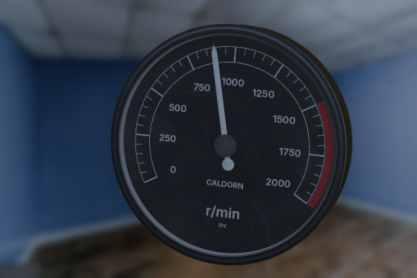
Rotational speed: {"value": 900, "unit": "rpm"}
